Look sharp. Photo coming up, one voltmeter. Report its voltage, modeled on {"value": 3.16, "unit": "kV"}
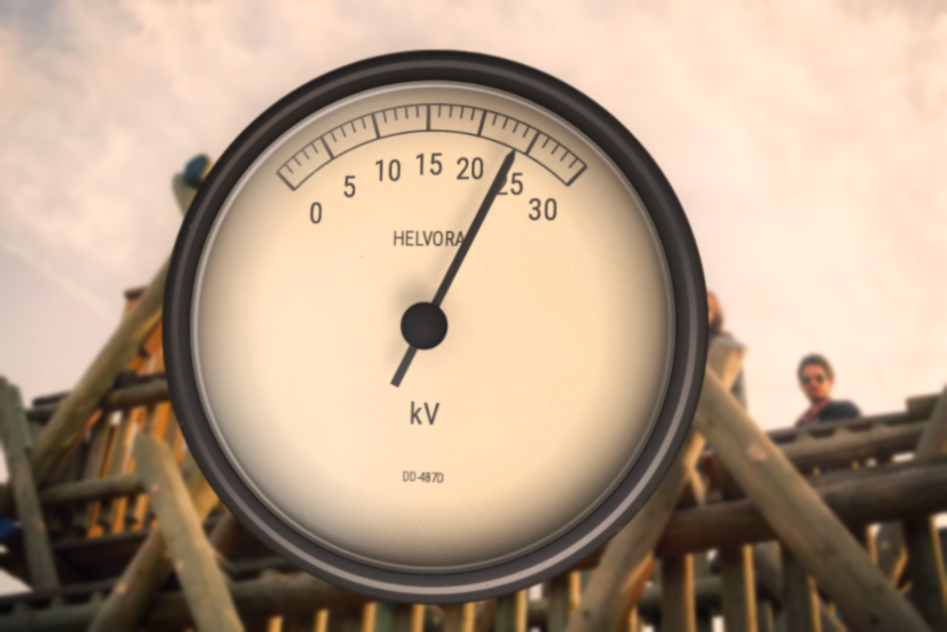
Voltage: {"value": 24, "unit": "kV"}
